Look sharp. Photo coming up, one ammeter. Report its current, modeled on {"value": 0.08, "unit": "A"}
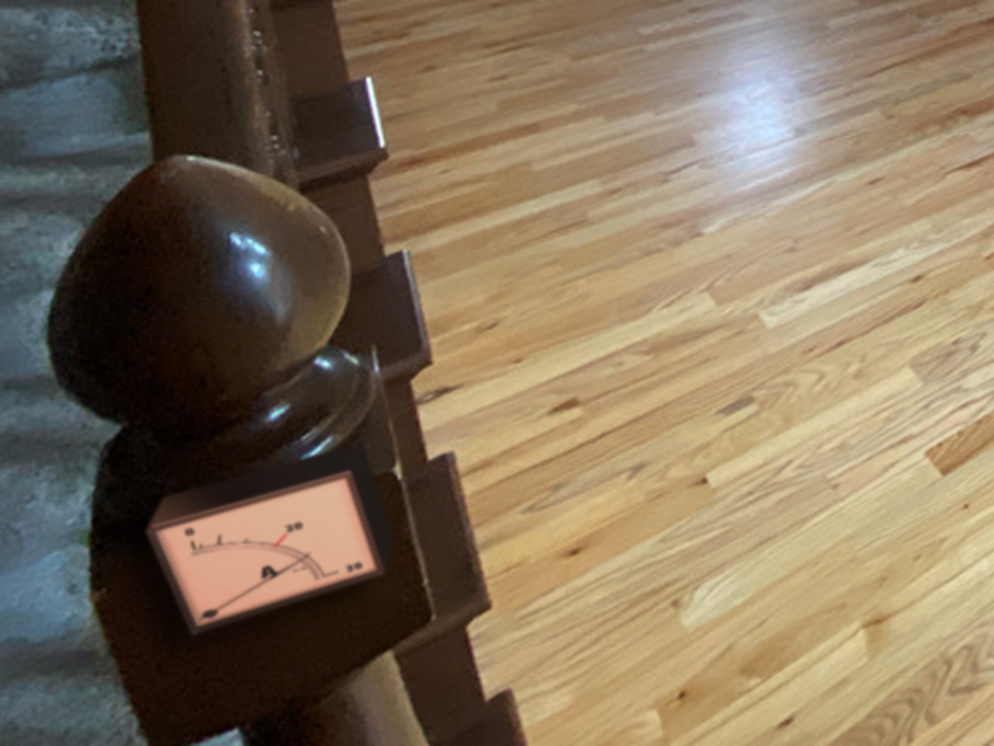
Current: {"value": 25, "unit": "A"}
